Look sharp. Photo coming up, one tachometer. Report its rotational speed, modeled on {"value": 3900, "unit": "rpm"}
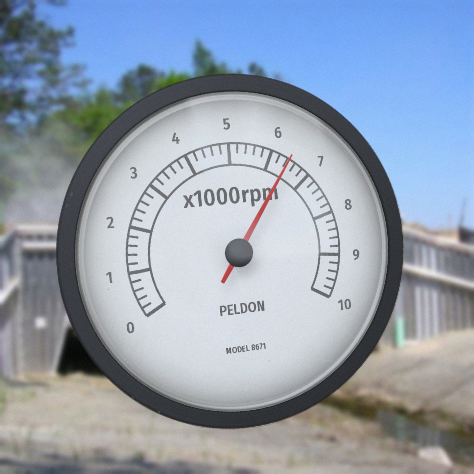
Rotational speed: {"value": 6400, "unit": "rpm"}
